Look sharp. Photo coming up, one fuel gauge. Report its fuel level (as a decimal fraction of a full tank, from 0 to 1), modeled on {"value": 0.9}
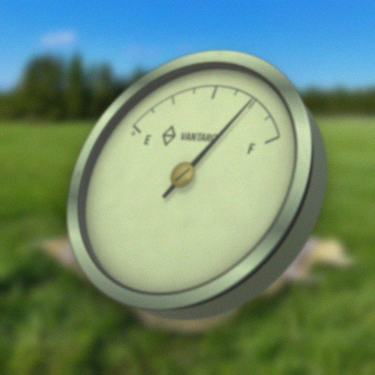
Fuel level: {"value": 0.75}
